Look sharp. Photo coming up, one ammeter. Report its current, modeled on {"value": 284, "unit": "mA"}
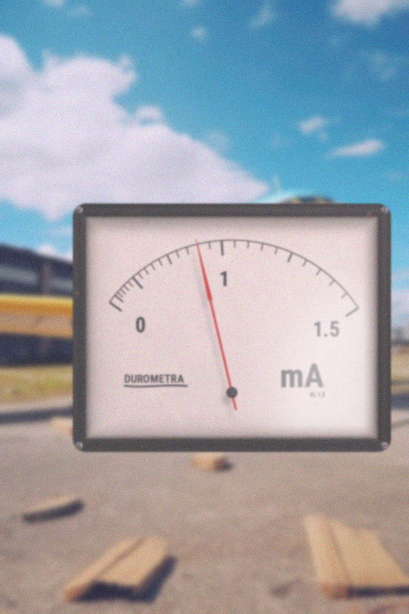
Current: {"value": 0.9, "unit": "mA"}
